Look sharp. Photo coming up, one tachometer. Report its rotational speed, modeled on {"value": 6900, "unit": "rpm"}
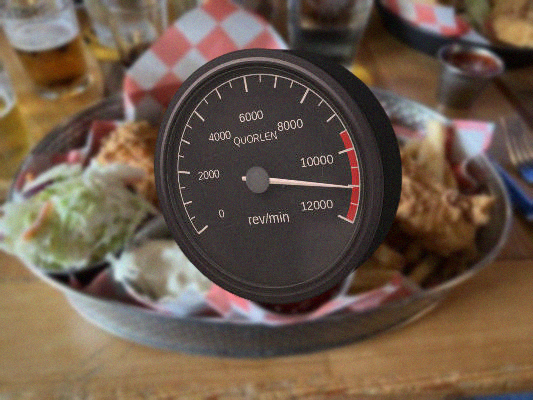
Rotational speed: {"value": 11000, "unit": "rpm"}
